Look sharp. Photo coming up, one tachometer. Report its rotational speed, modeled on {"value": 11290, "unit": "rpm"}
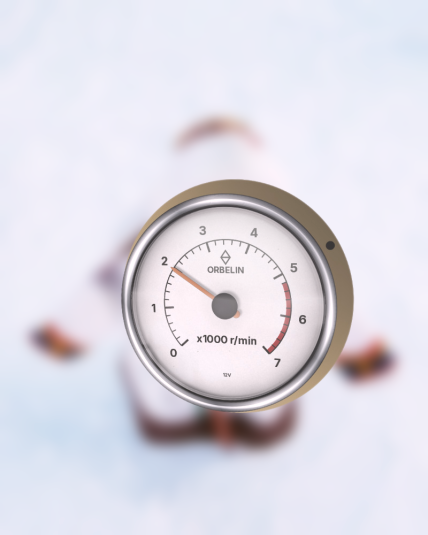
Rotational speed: {"value": 2000, "unit": "rpm"}
